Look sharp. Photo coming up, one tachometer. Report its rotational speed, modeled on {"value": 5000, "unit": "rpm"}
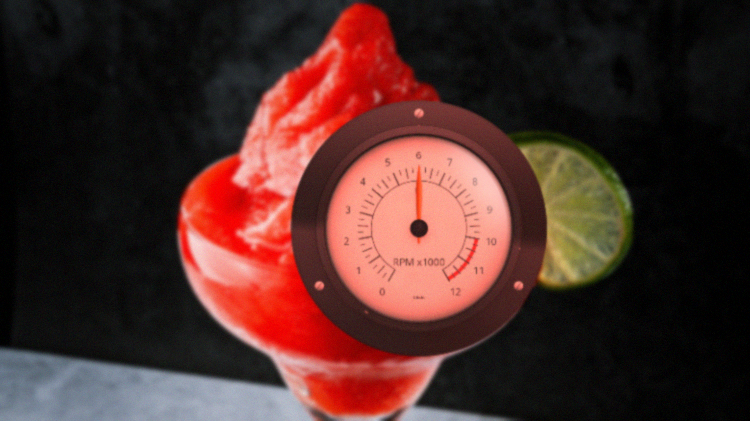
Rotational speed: {"value": 6000, "unit": "rpm"}
